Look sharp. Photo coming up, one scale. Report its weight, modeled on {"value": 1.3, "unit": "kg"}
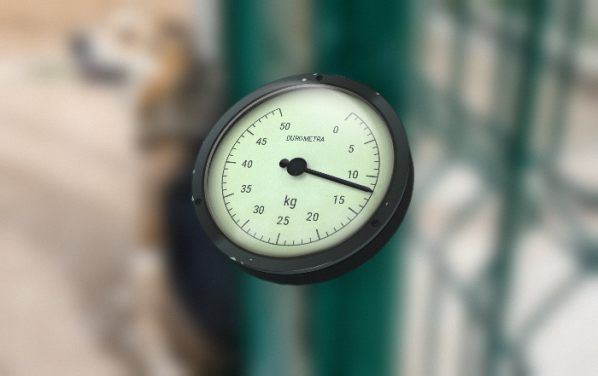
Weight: {"value": 12, "unit": "kg"}
